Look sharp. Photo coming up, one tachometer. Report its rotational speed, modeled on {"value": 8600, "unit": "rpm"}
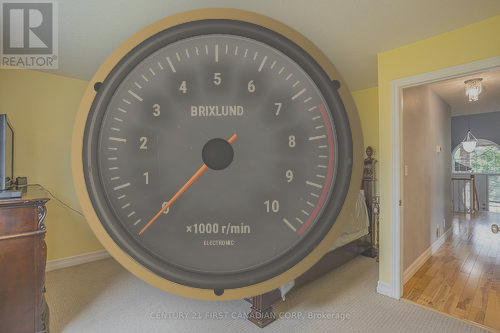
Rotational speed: {"value": 0, "unit": "rpm"}
